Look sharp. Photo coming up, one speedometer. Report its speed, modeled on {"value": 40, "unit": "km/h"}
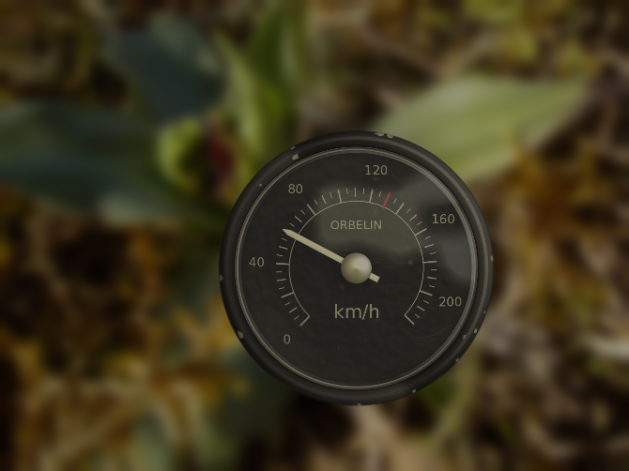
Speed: {"value": 60, "unit": "km/h"}
